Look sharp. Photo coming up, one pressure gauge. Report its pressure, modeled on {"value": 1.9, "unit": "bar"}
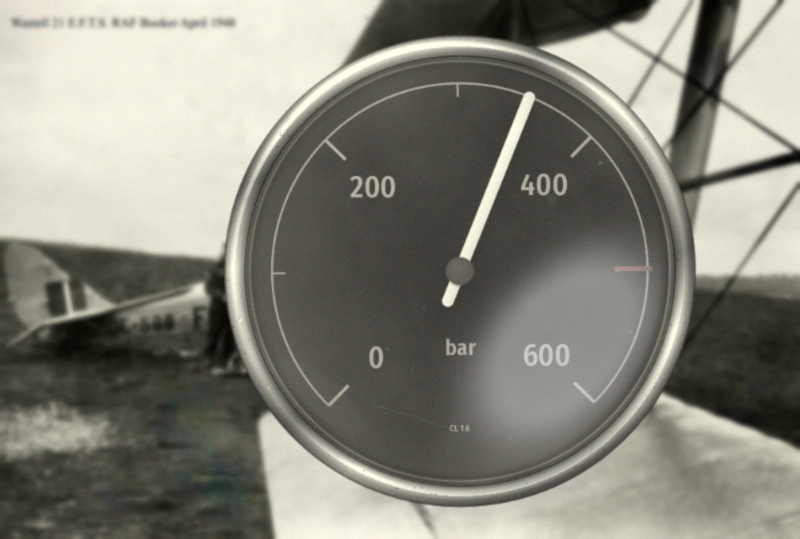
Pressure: {"value": 350, "unit": "bar"}
